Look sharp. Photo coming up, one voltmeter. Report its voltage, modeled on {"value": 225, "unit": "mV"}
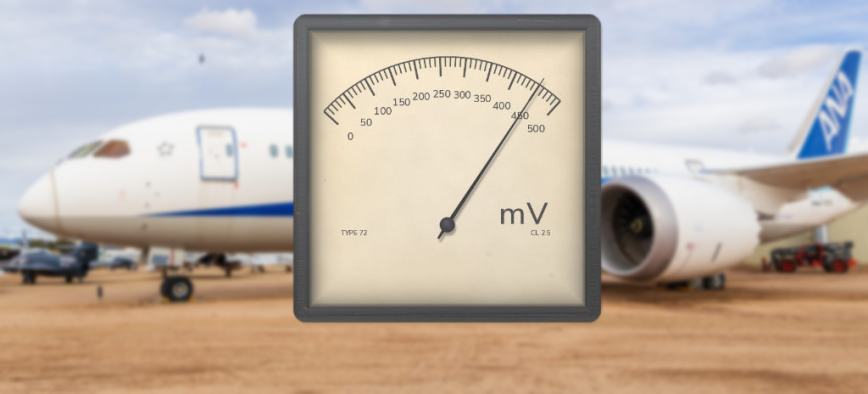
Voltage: {"value": 450, "unit": "mV"}
